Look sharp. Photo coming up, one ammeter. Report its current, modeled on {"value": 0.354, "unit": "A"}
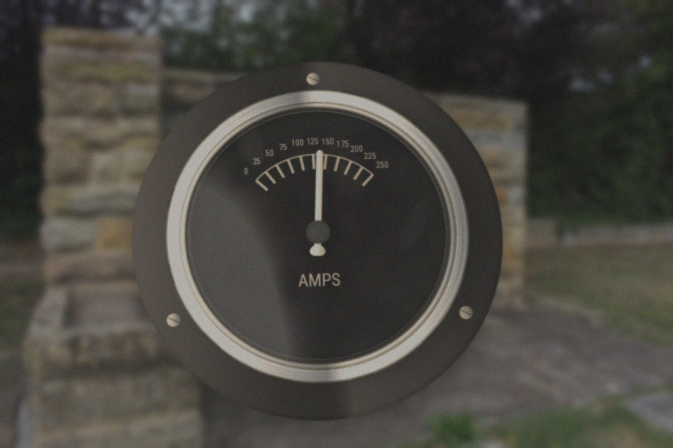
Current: {"value": 137.5, "unit": "A"}
